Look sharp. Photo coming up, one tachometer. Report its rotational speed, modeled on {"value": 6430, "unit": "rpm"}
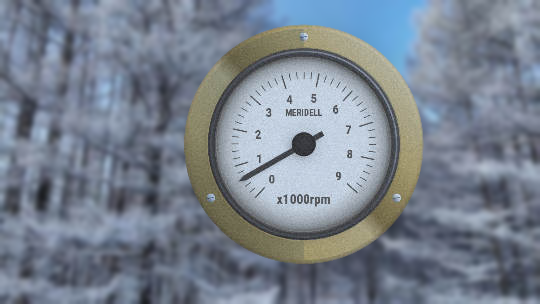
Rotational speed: {"value": 600, "unit": "rpm"}
